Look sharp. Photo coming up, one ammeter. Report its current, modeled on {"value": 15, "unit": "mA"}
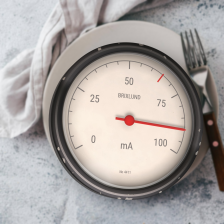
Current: {"value": 90, "unit": "mA"}
